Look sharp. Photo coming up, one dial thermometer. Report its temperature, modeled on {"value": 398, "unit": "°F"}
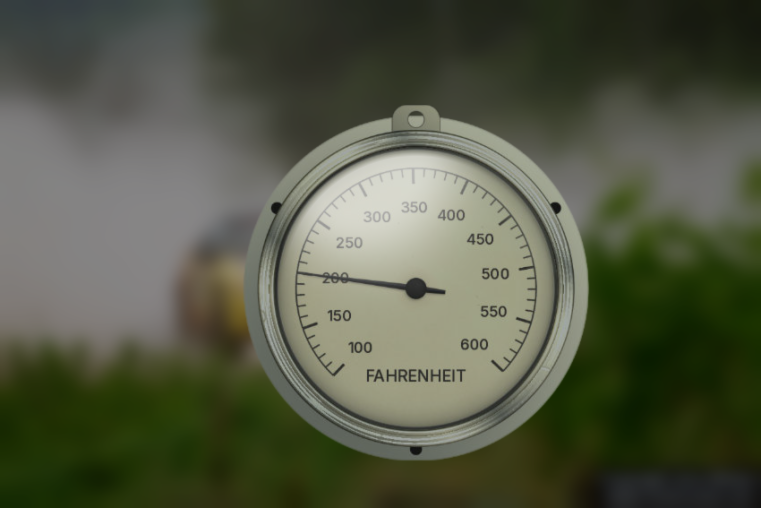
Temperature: {"value": 200, "unit": "°F"}
